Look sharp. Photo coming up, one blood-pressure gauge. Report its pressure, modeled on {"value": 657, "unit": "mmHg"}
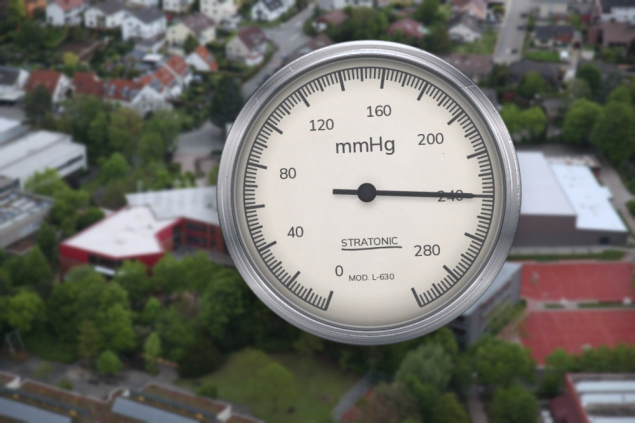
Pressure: {"value": 240, "unit": "mmHg"}
